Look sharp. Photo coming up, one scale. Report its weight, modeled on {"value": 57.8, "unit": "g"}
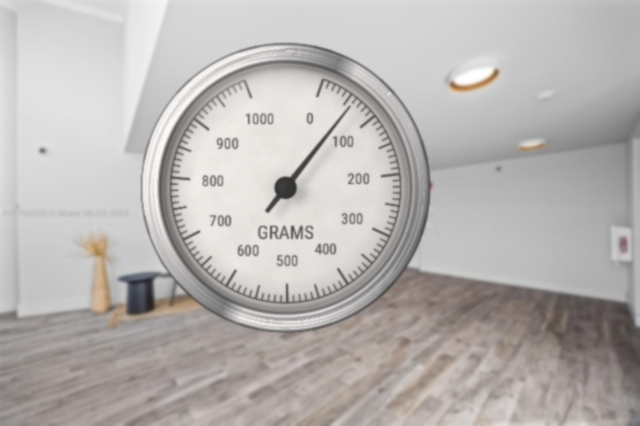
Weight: {"value": 60, "unit": "g"}
